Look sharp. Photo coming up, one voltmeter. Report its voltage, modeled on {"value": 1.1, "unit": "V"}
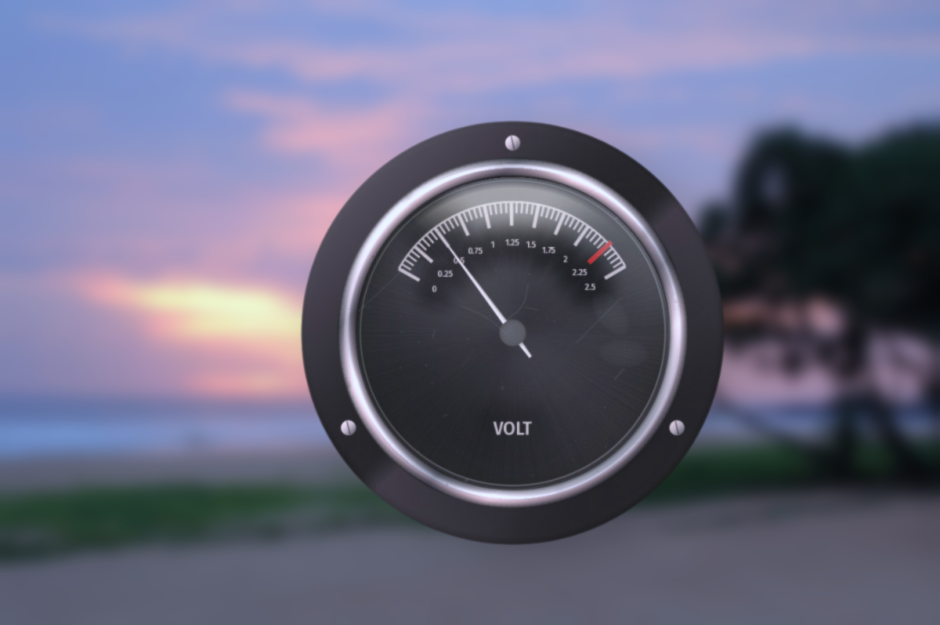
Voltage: {"value": 0.5, "unit": "V"}
